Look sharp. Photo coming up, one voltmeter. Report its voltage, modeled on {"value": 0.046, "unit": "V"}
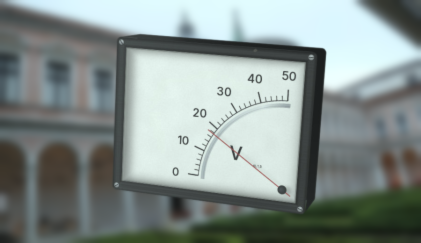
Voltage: {"value": 18, "unit": "V"}
